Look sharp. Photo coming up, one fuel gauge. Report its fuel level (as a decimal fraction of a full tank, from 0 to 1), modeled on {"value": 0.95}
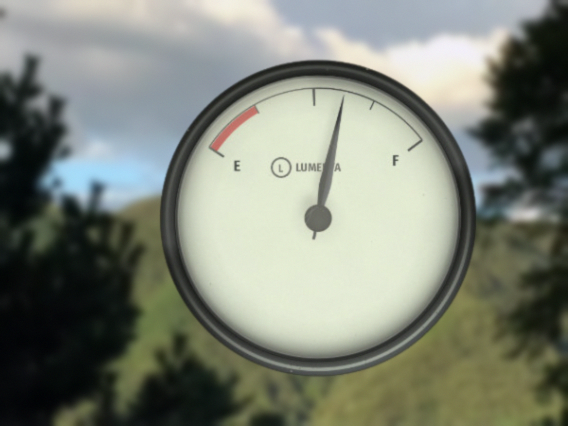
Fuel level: {"value": 0.625}
